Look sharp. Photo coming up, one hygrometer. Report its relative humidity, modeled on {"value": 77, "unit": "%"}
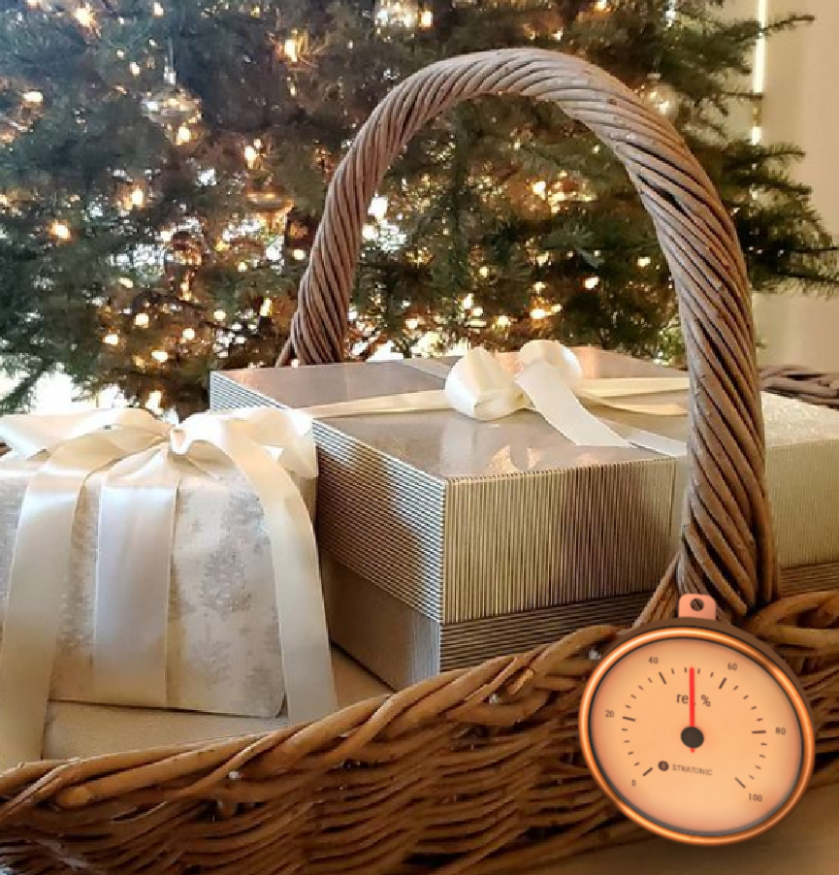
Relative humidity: {"value": 50, "unit": "%"}
